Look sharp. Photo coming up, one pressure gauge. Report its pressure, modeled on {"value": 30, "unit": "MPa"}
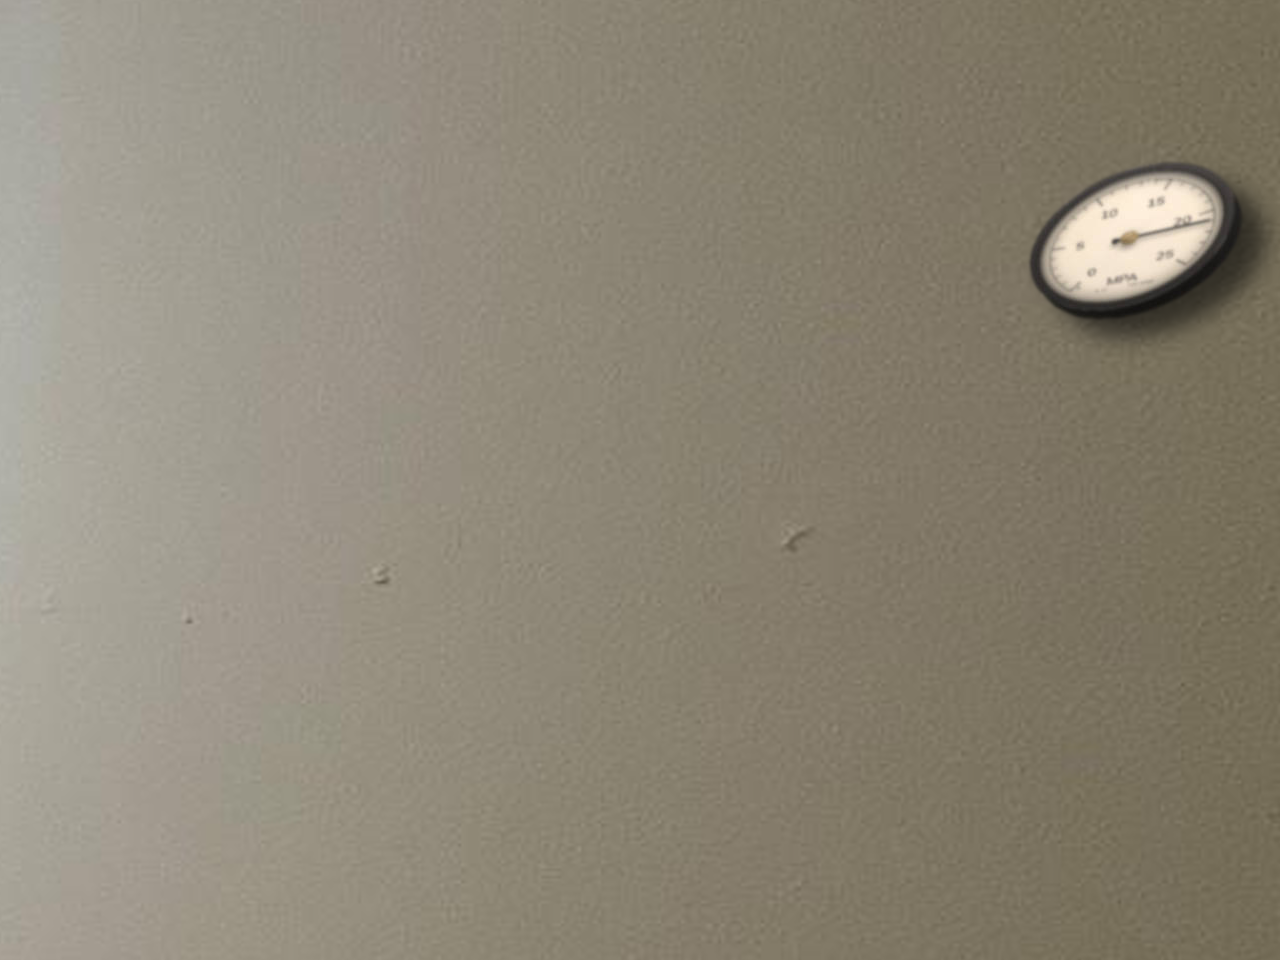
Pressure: {"value": 21, "unit": "MPa"}
